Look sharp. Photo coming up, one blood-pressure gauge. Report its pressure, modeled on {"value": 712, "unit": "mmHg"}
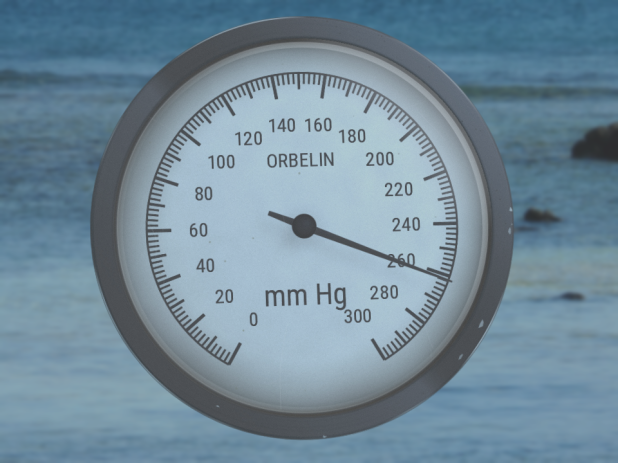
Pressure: {"value": 262, "unit": "mmHg"}
